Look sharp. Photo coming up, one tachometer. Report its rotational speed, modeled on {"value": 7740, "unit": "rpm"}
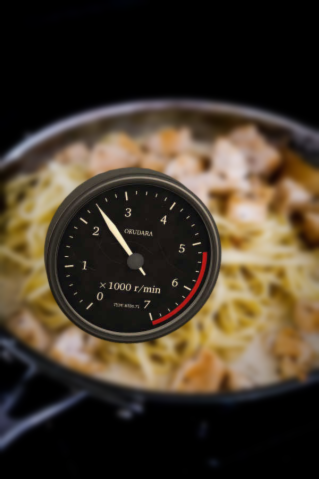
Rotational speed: {"value": 2400, "unit": "rpm"}
